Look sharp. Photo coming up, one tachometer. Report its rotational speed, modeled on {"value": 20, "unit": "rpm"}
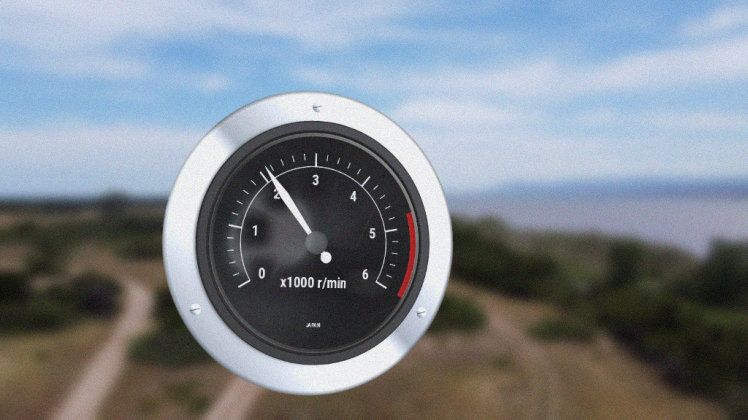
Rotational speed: {"value": 2100, "unit": "rpm"}
